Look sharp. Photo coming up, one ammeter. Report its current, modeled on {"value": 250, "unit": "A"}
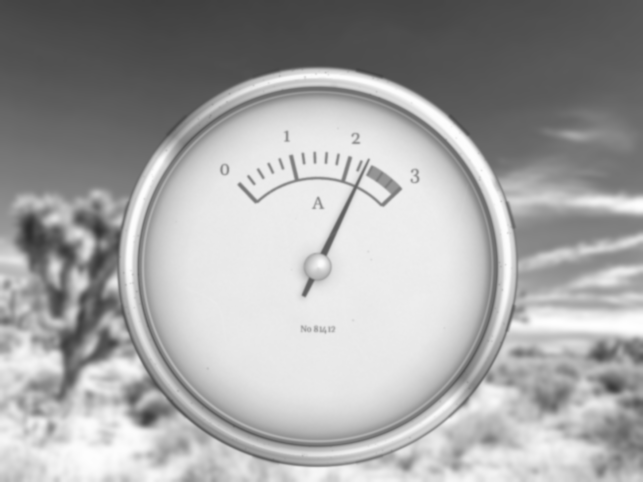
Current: {"value": 2.3, "unit": "A"}
